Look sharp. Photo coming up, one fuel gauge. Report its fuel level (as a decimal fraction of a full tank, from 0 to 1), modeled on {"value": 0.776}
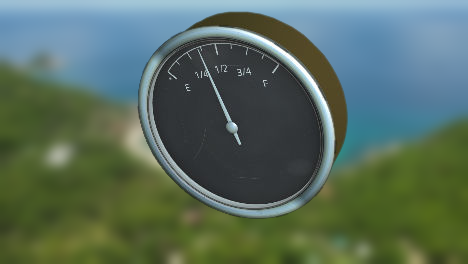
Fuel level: {"value": 0.375}
